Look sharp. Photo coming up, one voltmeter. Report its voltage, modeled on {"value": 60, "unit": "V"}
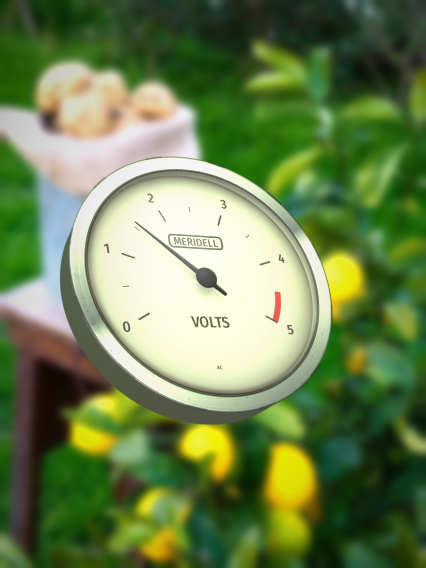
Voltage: {"value": 1.5, "unit": "V"}
